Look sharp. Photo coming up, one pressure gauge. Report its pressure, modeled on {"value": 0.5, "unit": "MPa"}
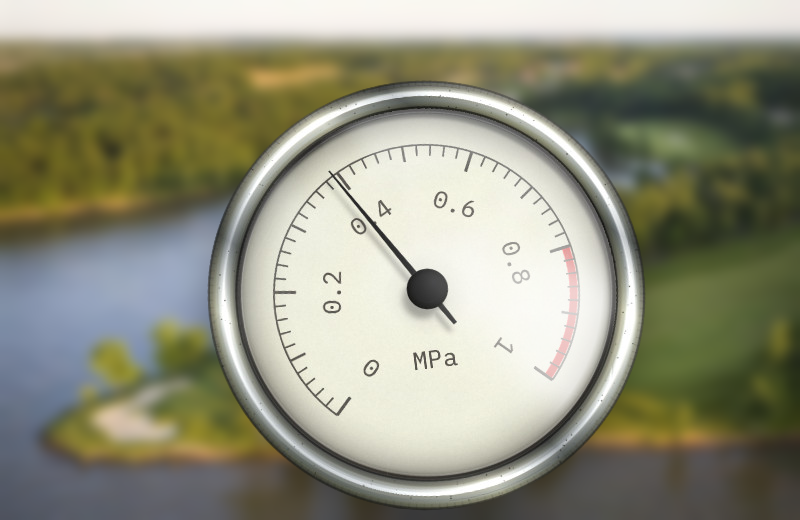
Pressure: {"value": 0.39, "unit": "MPa"}
